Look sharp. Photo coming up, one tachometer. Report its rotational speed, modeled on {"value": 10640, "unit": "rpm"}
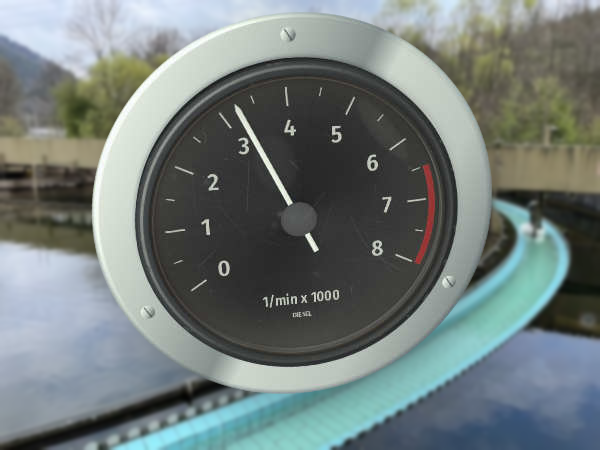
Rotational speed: {"value": 3250, "unit": "rpm"}
